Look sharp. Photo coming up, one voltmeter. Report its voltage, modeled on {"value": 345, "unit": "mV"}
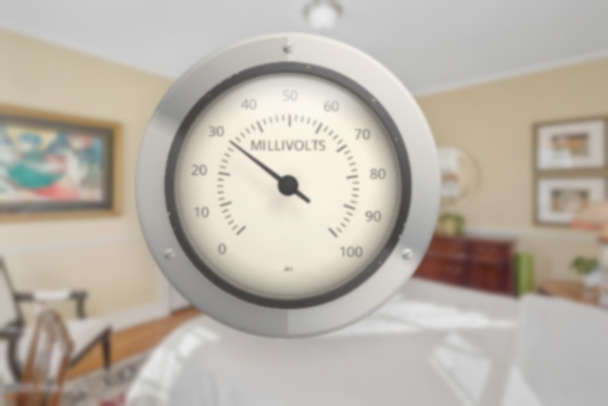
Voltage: {"value": 30, "unit": "mV"}
